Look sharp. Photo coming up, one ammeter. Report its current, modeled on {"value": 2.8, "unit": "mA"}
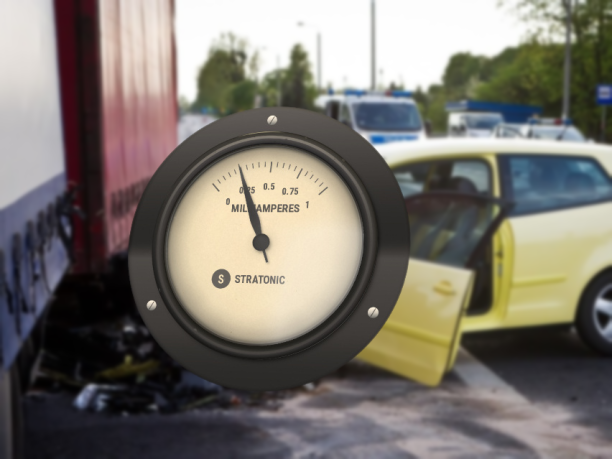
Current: {"value": 0.25, "unit": "mA"}
